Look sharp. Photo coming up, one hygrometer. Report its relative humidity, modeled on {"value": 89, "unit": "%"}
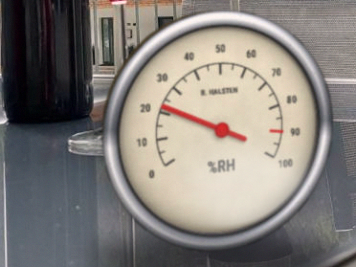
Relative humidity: {"value": 22.5, "unit": "%"}
